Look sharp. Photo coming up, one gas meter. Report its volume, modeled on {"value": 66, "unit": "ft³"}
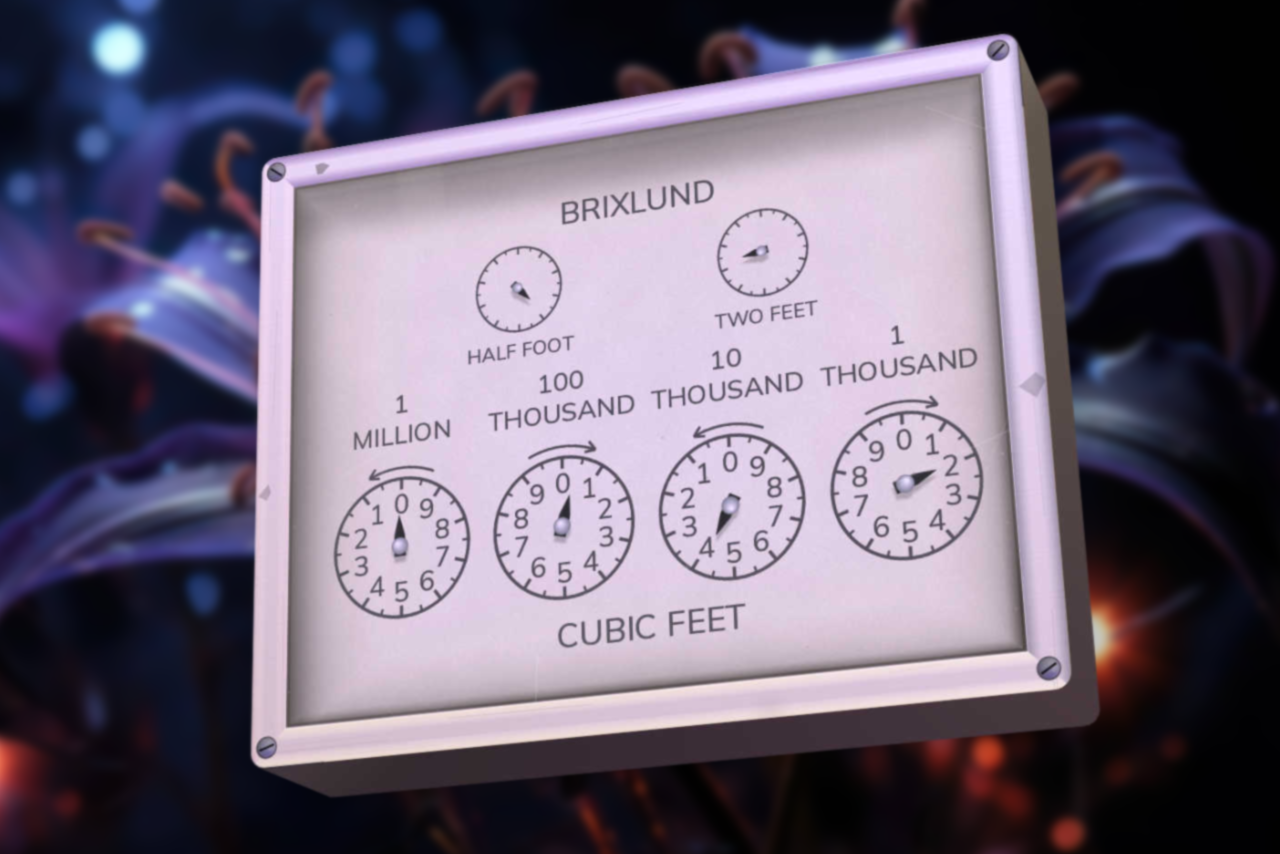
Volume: {"value": 4200, "unit": "ft³"}
